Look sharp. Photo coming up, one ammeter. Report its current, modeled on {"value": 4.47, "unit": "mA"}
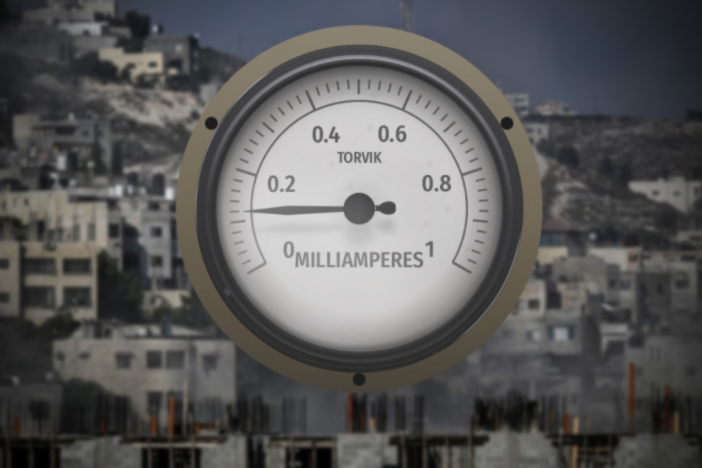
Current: {"value": 0.12, "unit": "mA"}
